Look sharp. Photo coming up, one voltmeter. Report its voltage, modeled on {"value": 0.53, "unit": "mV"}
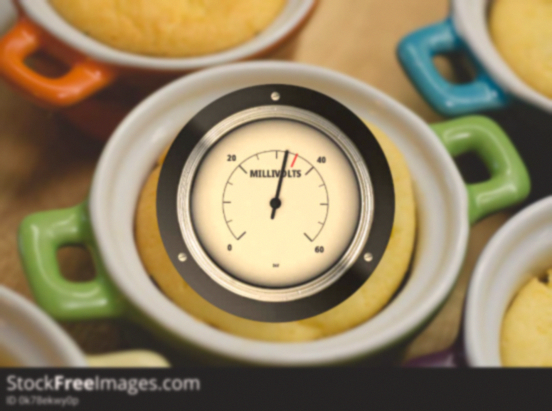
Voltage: {"value": 32.5, "unit": "mV"}
